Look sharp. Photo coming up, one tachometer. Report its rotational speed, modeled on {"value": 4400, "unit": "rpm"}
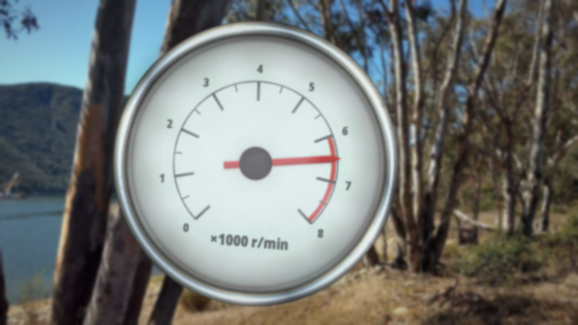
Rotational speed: {"value": 6500, "unit": "rpm"}
